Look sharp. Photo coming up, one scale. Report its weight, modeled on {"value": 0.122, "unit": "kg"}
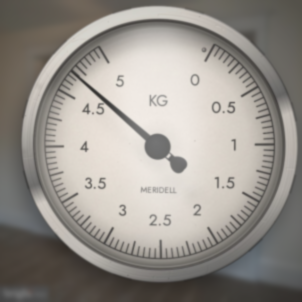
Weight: {"value": 4.7, "unit": "kg"}
